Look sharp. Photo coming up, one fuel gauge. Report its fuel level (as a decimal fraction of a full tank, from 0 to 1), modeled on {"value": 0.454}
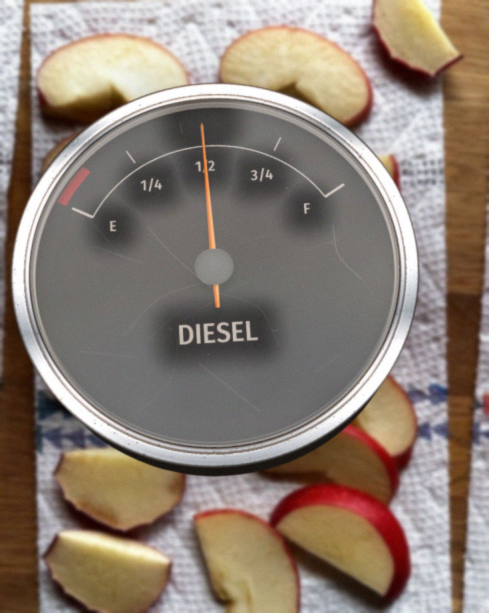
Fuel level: {"value": 0.5}
